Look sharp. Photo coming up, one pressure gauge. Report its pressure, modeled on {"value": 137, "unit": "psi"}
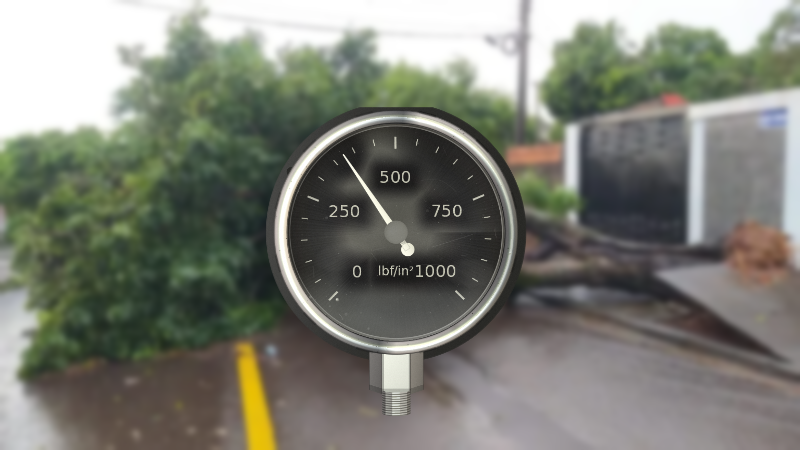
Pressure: {"value": 375, "unit": "psi"}
